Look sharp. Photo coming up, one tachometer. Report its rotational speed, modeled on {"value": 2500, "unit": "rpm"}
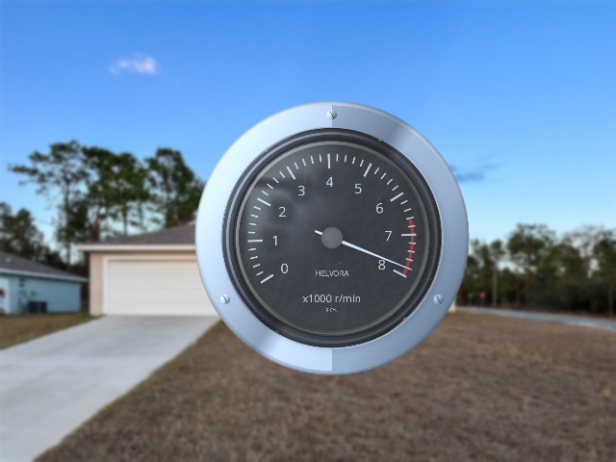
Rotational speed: {"value": 7800, "unit": "rpm"}
